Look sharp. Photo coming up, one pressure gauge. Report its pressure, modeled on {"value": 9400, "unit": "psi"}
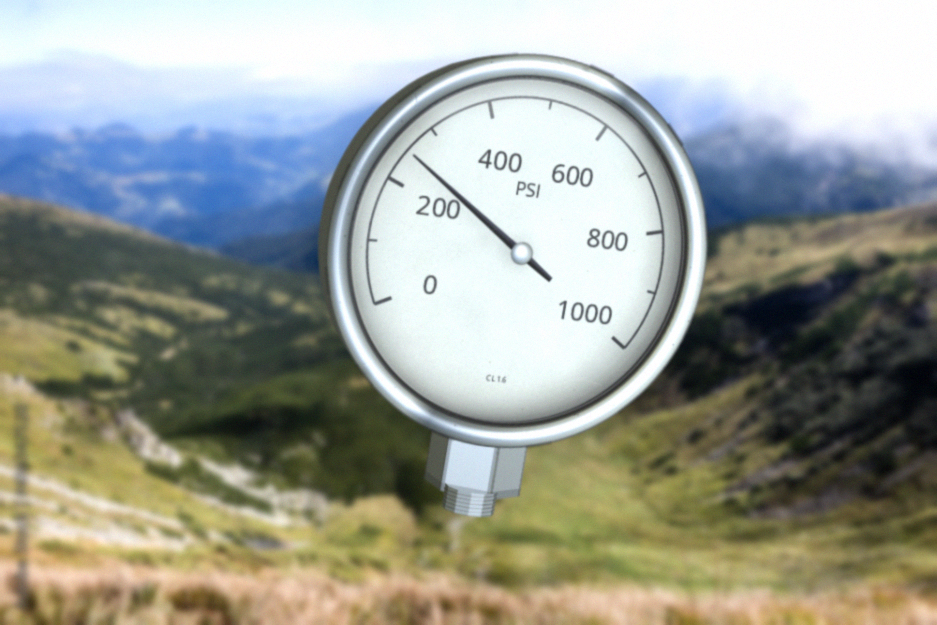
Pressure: {"value": 250, "unit": "psi"}
